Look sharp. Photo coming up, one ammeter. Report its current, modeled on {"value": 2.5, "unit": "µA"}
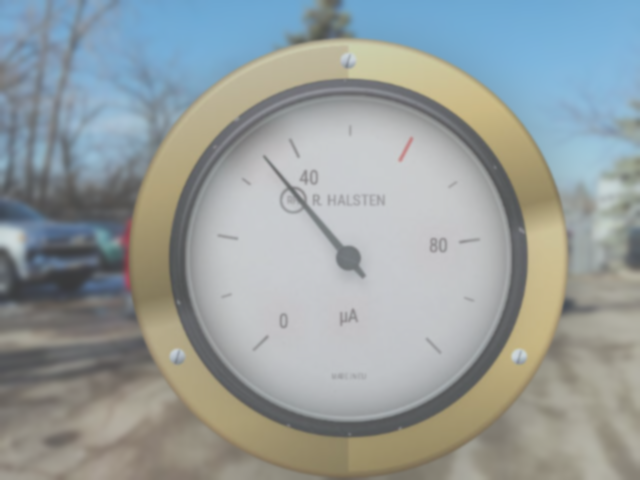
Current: {"value": 35, "unit": "µA"}
